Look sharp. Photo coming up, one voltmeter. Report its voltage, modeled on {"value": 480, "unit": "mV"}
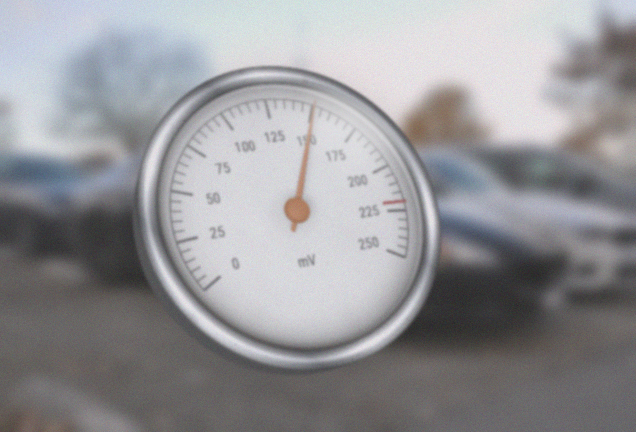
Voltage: {"value": 150, "unit": "mV"}
